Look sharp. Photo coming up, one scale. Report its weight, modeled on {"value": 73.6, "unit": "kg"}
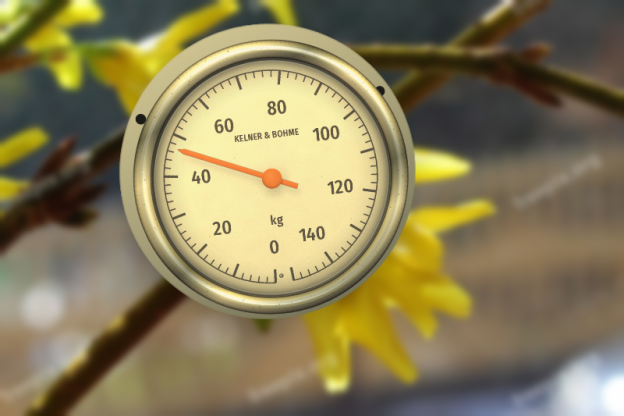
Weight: {"value": 47, "unit": "kg"}
